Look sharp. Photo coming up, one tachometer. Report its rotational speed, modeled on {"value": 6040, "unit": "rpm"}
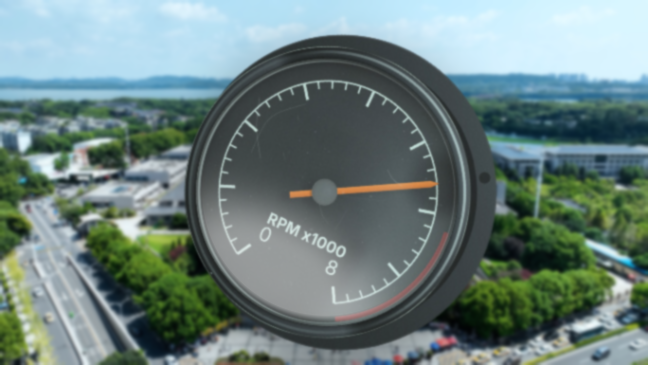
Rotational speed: {"value": 5600, "unit": "rpm"}
